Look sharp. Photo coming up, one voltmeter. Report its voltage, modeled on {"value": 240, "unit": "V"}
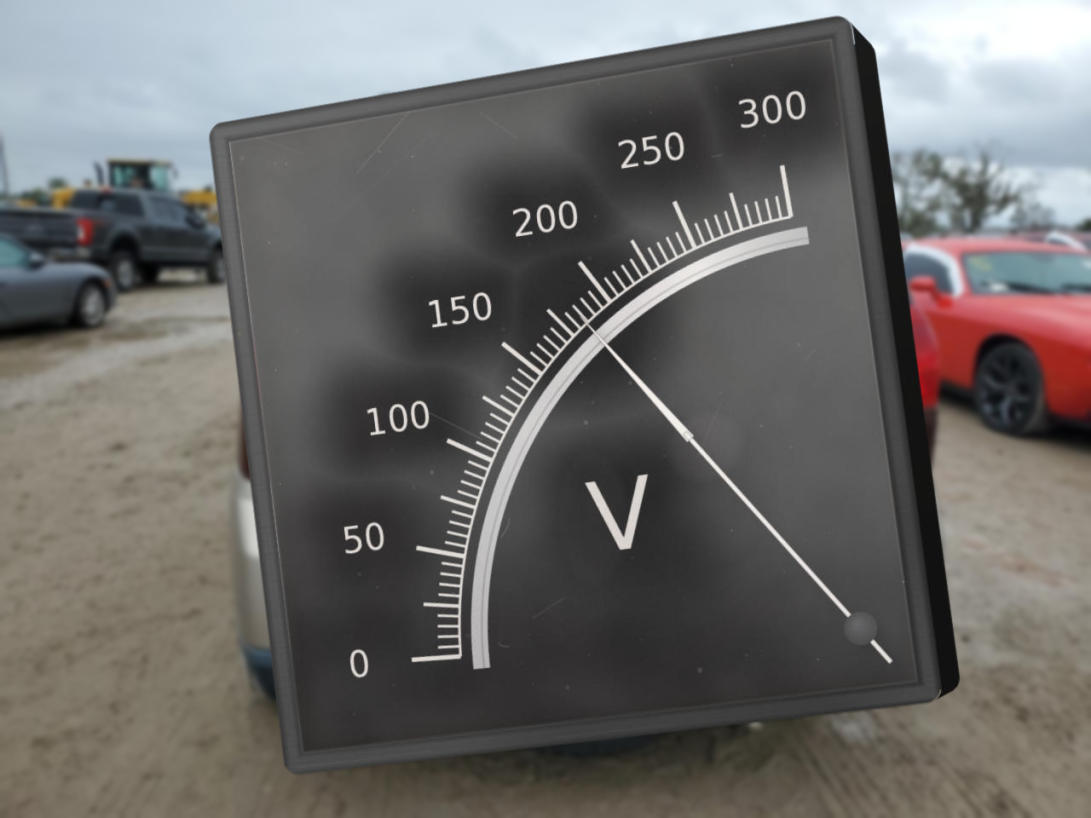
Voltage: {"value": 185, "unit": "V"}
